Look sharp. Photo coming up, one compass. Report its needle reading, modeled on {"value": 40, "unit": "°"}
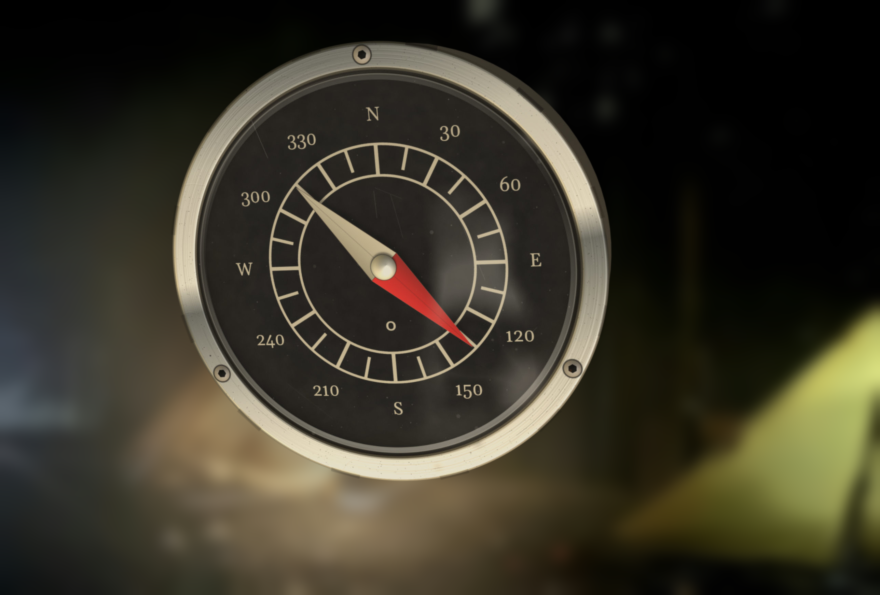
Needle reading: {"value": 135, "unit": "°"}
